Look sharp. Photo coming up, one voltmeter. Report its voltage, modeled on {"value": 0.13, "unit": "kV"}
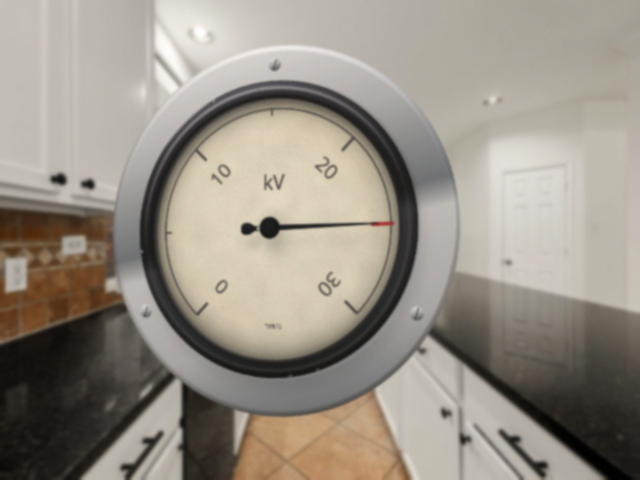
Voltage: {"value": 25, "unit": "kV"}
